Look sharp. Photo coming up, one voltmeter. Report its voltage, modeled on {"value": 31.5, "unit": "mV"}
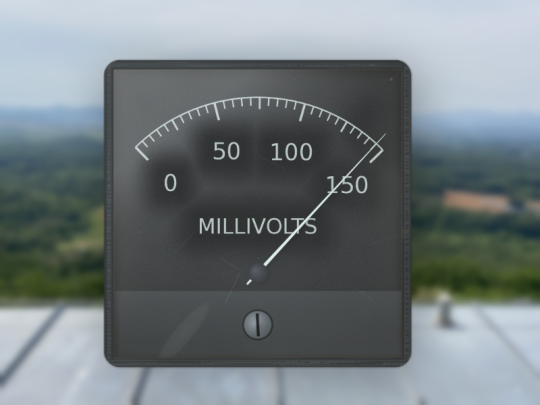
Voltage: {"value": 145, "unit": "mV"}
